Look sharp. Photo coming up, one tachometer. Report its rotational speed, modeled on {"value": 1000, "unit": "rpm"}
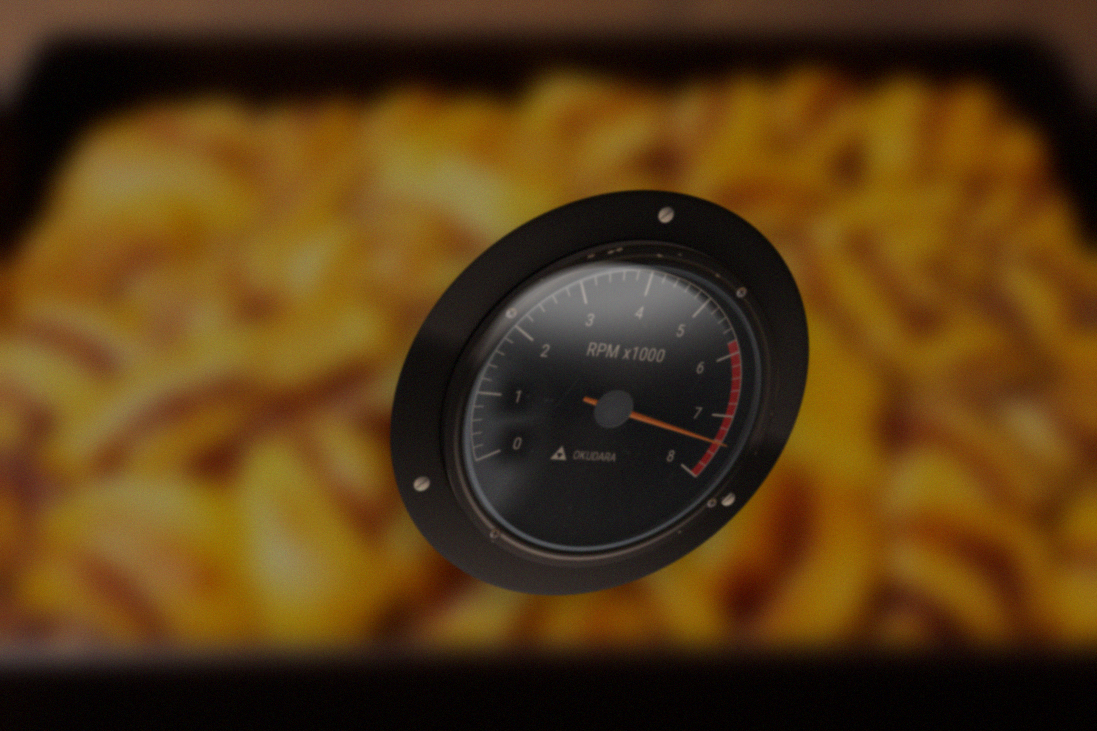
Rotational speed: {"value": 7400, "unit": "rpm"}
